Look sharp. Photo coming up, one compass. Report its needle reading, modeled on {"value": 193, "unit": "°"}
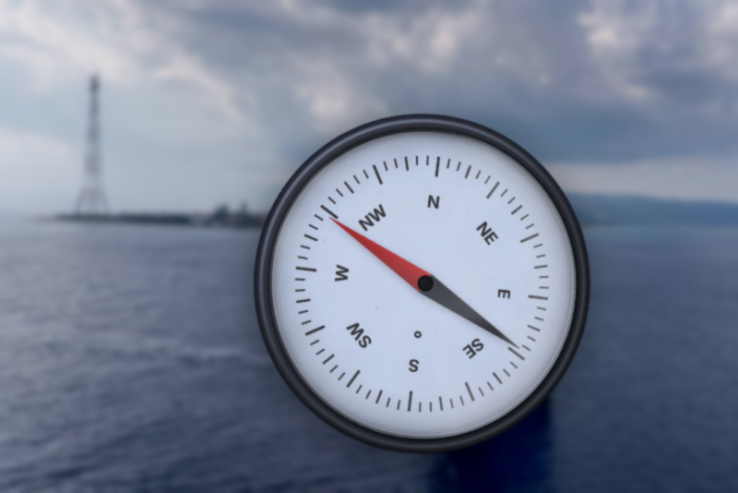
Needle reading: {"value": 297.5, "unit": "°"}
